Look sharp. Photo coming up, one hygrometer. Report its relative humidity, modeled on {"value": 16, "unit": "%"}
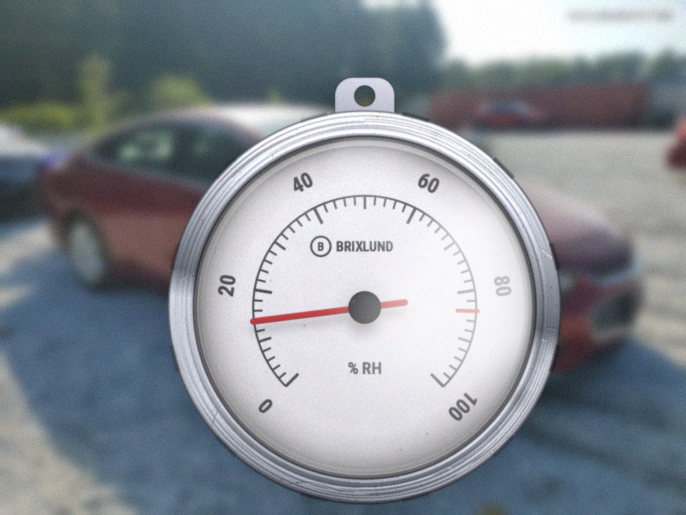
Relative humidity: {"value": 14, "unit": "%"}
